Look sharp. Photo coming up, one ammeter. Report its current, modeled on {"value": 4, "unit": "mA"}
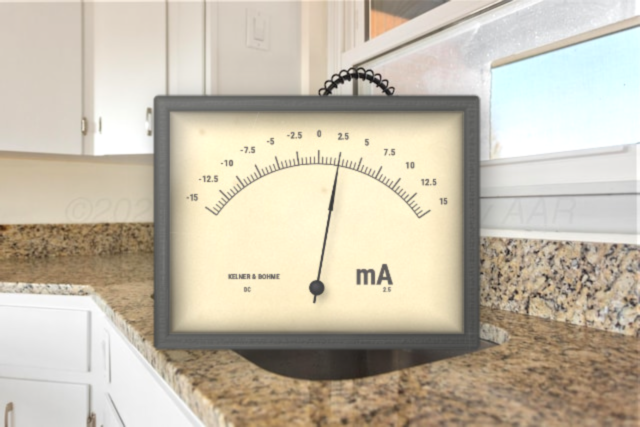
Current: {"value": 2.5, "unit": "mA"}
